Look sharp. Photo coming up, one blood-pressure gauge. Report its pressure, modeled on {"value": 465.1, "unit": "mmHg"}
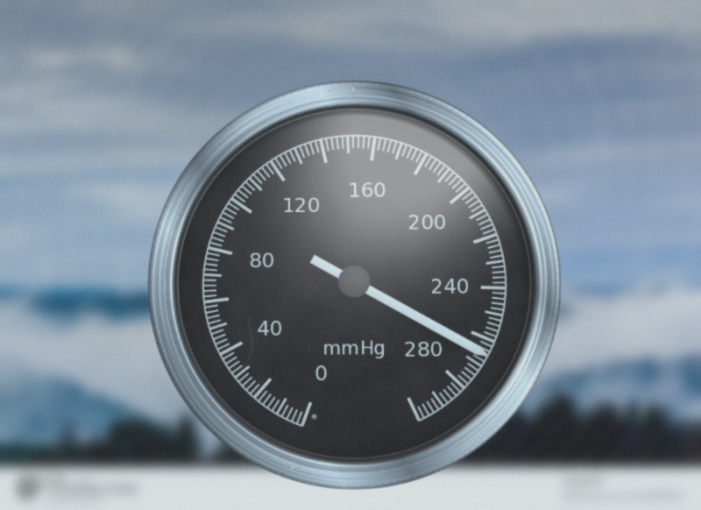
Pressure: {"value": 266, "unit": "mmHg"}
